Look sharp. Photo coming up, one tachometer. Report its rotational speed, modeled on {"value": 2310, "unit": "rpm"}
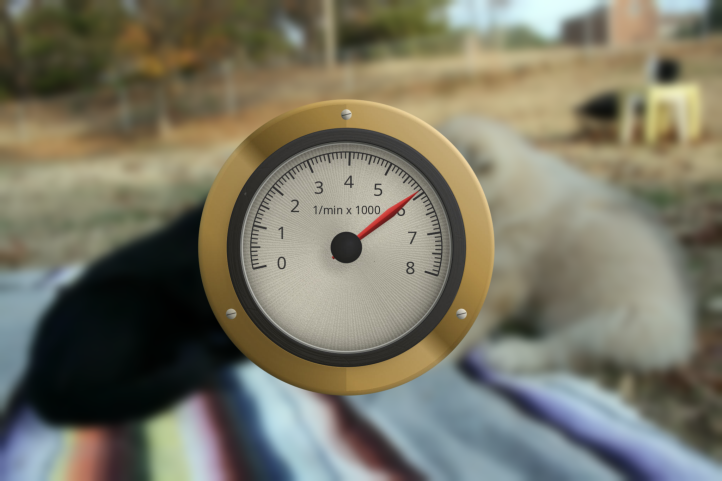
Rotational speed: {"value": 5900, "unit": "rpm"}
